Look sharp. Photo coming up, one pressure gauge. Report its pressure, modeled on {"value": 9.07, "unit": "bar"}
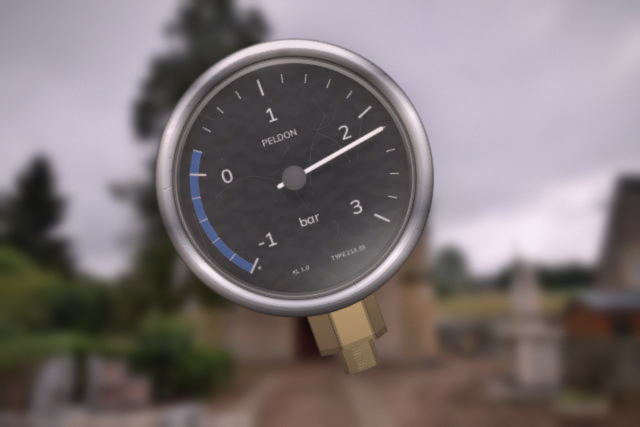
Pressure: {"value": 2.2, "unit": "bar"}
